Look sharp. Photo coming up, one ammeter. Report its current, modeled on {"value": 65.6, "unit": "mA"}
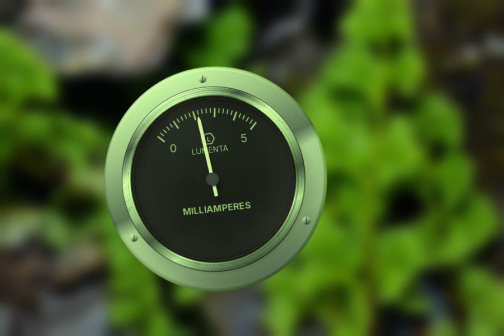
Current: {"value": 2.2, "unit": "mA"}
